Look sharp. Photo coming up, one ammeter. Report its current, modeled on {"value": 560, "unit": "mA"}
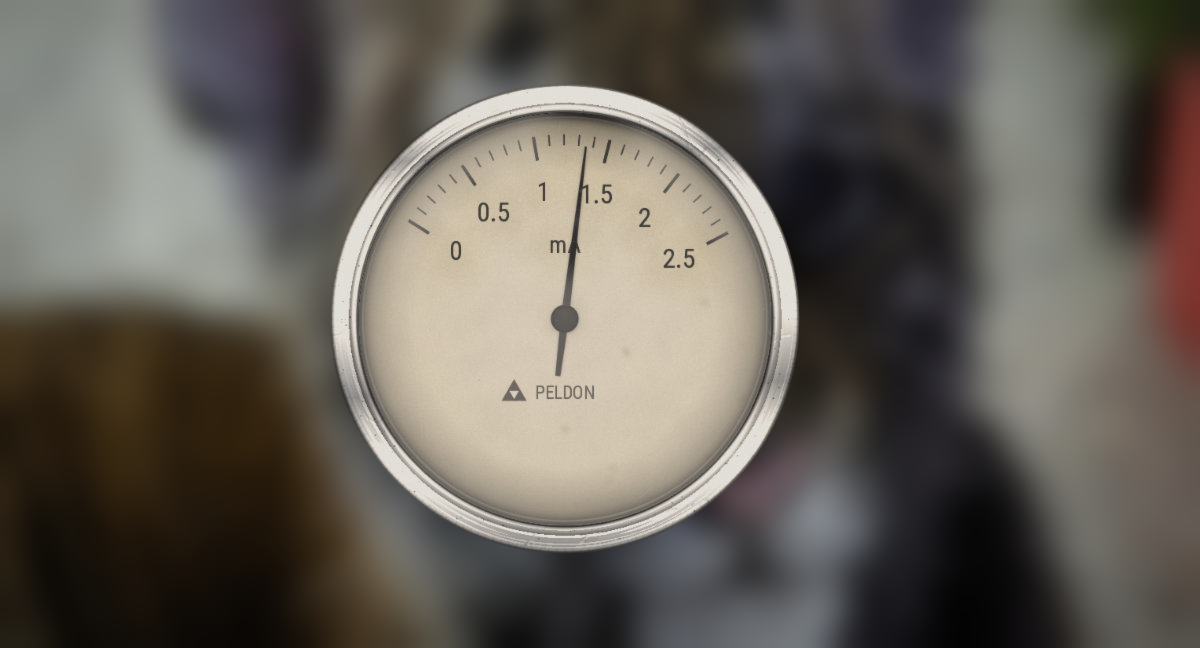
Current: {"value": 1.35, "unit": "mA"}
